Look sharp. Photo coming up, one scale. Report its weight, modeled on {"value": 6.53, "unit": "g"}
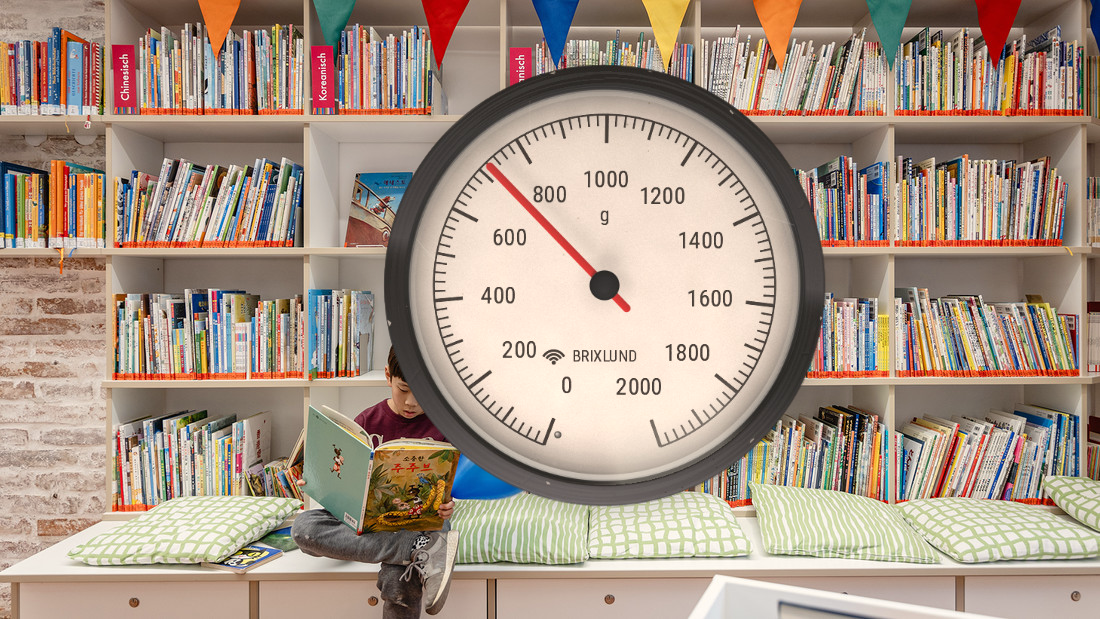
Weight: {"value": 720, "unit": "g"}
